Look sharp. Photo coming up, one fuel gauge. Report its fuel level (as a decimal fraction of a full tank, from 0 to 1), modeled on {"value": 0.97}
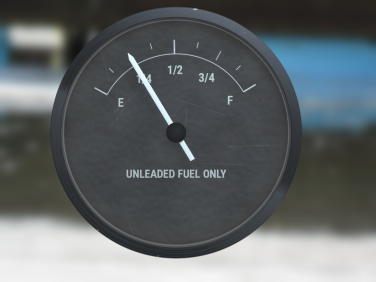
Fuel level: {"value": 0.25}
